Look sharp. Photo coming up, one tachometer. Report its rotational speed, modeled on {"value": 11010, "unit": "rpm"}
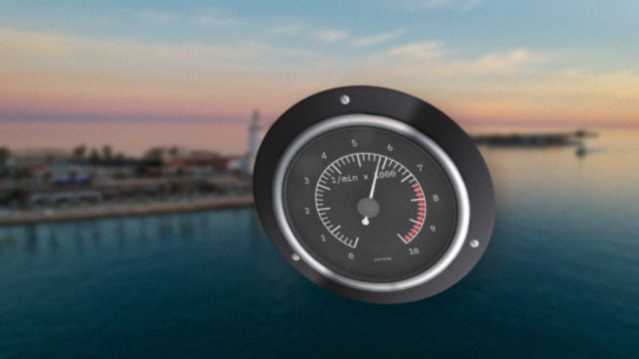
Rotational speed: {"value": 5800, "unit": "rpm"}
